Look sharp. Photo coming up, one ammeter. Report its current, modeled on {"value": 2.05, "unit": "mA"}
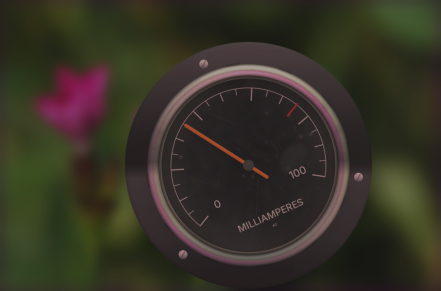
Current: {"value": 35, "unit": "mA"}
